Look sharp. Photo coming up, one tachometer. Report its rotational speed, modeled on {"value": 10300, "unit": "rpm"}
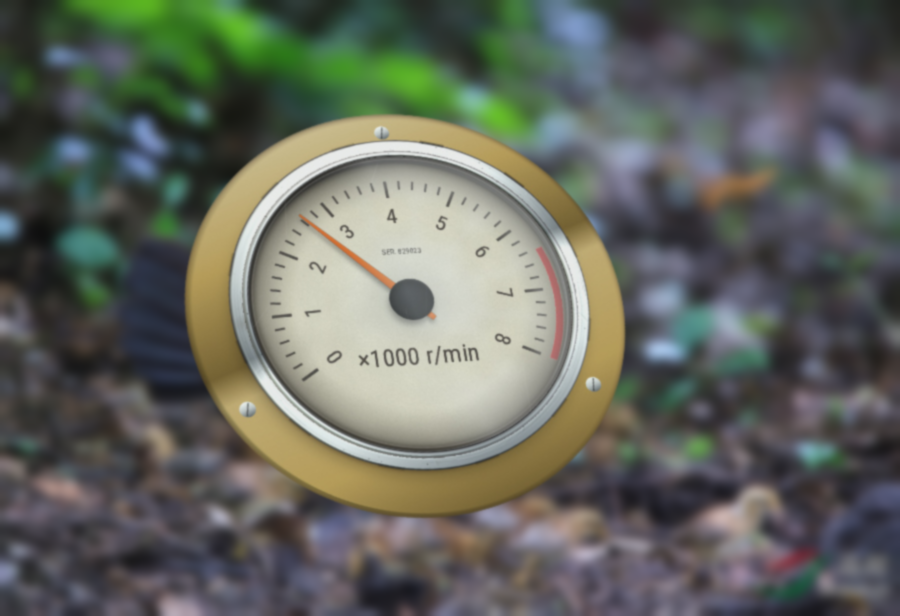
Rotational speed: {"value": 2600, "unit": "rpm"}
